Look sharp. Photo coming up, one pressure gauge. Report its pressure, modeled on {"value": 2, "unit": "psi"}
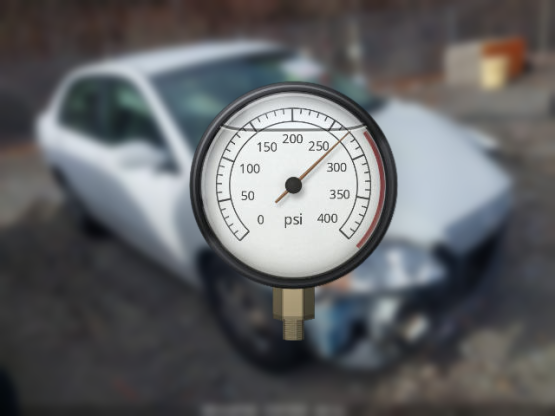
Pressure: {"value": 270, "unit": "psi"}
